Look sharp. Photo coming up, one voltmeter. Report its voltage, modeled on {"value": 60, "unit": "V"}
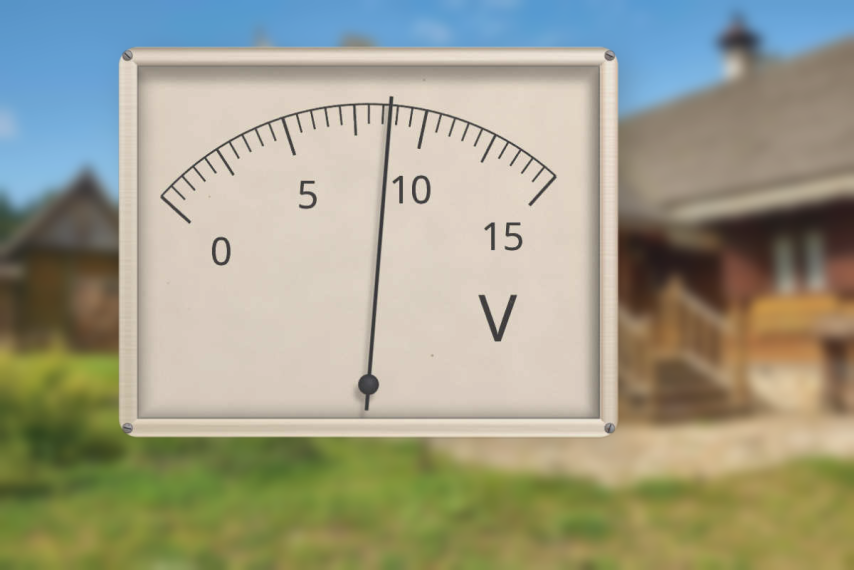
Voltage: {"value": 8.75, "unit": "V"}
